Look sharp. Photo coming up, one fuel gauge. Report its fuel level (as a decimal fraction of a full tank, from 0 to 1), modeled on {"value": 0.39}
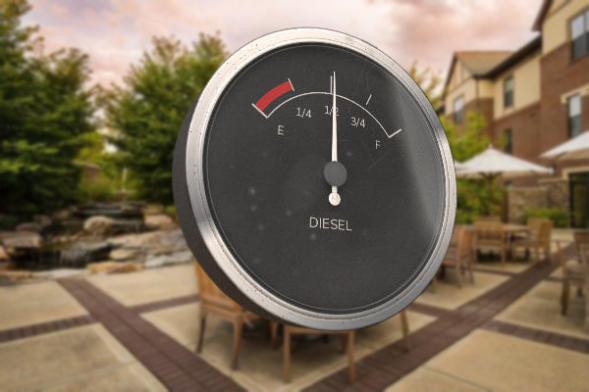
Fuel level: {"value": 0.5}
